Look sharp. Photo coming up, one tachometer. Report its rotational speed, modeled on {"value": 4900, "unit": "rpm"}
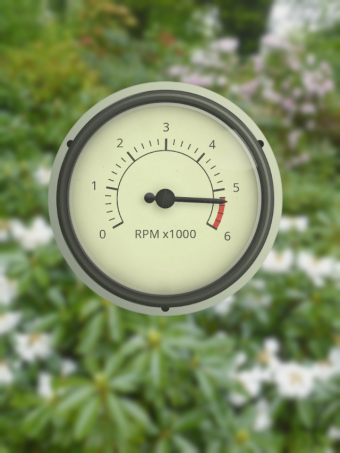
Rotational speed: {"value": 5300, "unit": "rpm"}
